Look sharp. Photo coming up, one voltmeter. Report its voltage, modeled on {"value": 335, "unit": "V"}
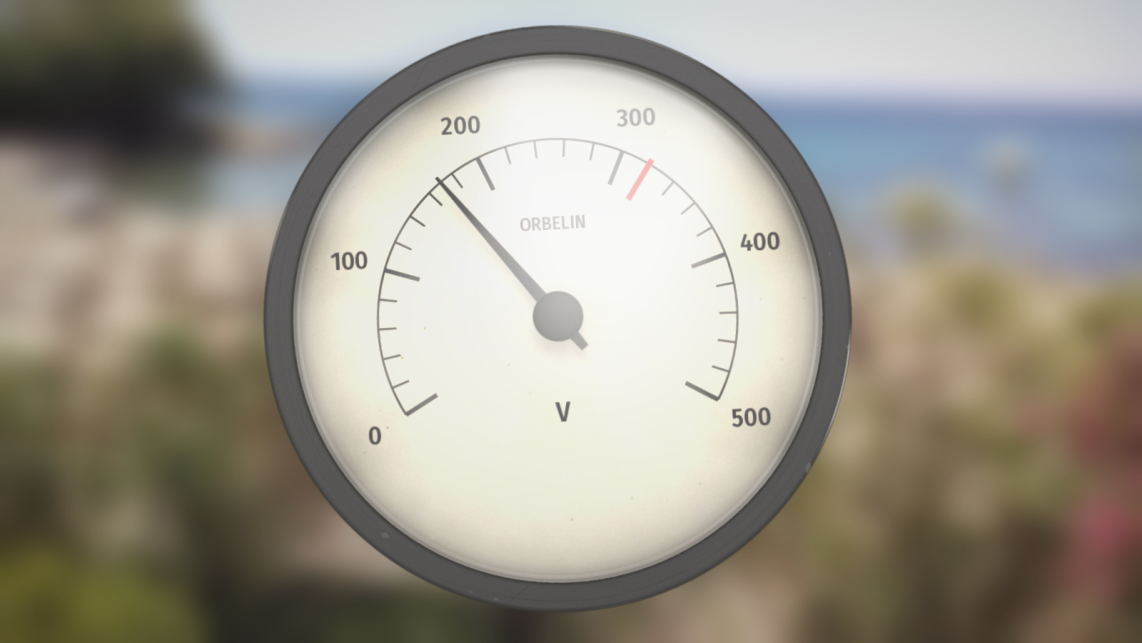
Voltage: {"value": 170, "unit": "V"}
